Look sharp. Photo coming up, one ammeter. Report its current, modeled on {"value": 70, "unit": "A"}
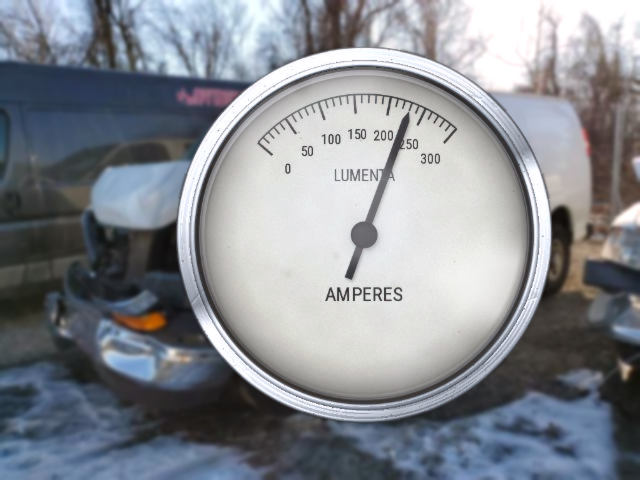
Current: {"value": 230, "unit": "A"}
